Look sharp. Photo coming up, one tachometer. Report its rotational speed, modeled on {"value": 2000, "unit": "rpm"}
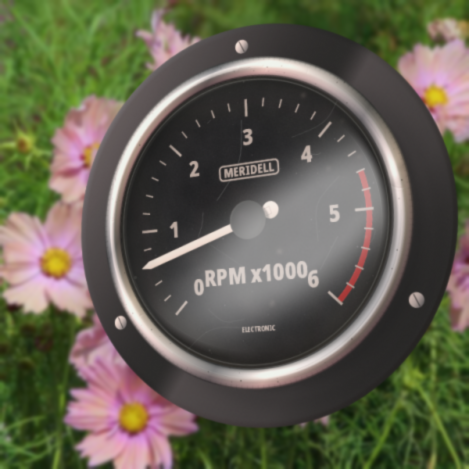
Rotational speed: {"value": 600, "unit": "rpm"}
